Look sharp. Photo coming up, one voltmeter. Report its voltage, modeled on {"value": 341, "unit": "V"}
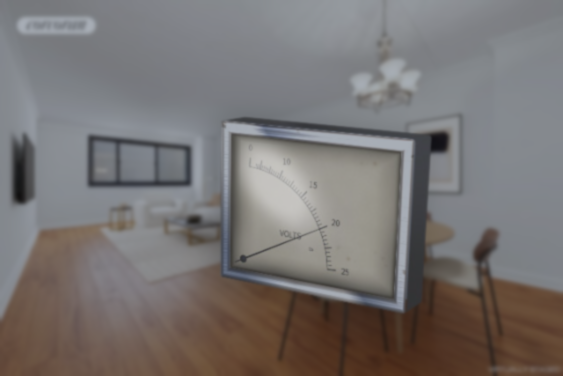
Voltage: {"value": 20, "unit": "V"}
